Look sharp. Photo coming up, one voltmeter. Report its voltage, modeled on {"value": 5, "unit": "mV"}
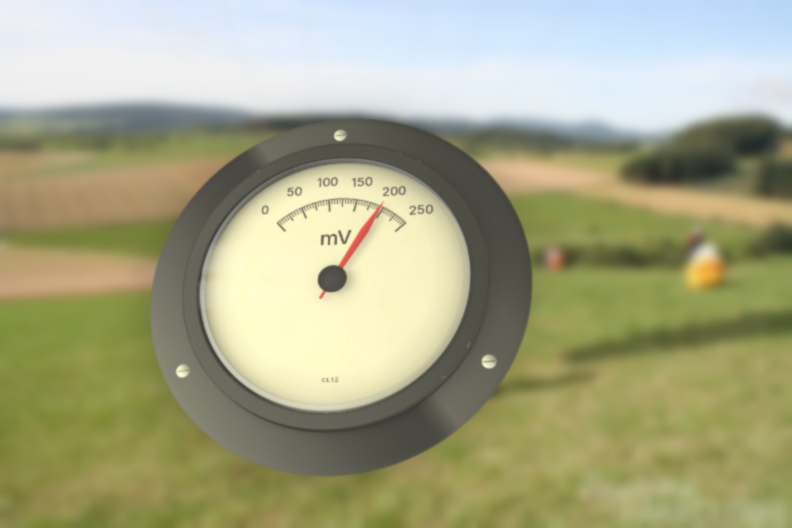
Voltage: {"value": 200, "unit": "mV"}
